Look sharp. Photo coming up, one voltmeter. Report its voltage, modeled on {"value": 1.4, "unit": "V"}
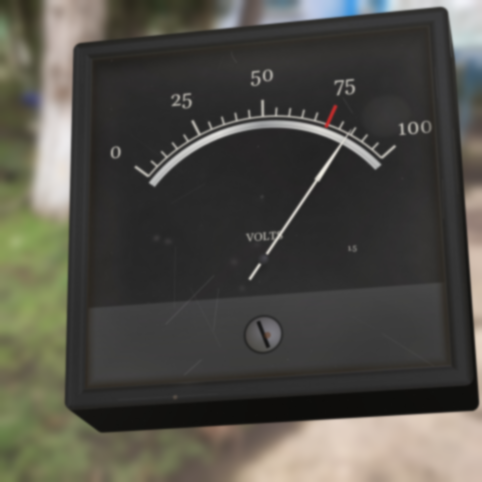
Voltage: {"value": 85, "unit": "V"}
